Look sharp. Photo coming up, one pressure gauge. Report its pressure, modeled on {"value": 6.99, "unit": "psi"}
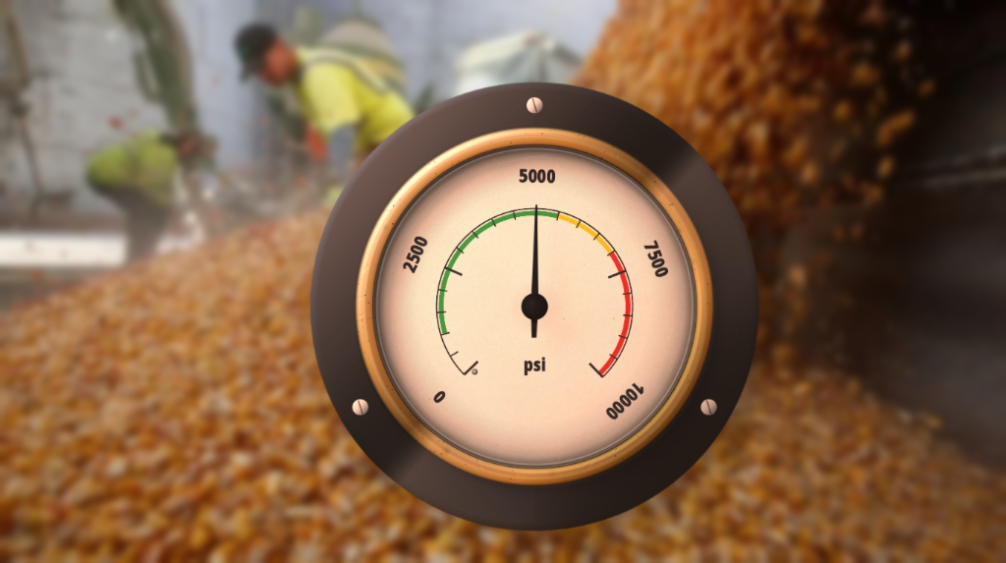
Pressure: {"value": 5000, "unit": "psi"}
